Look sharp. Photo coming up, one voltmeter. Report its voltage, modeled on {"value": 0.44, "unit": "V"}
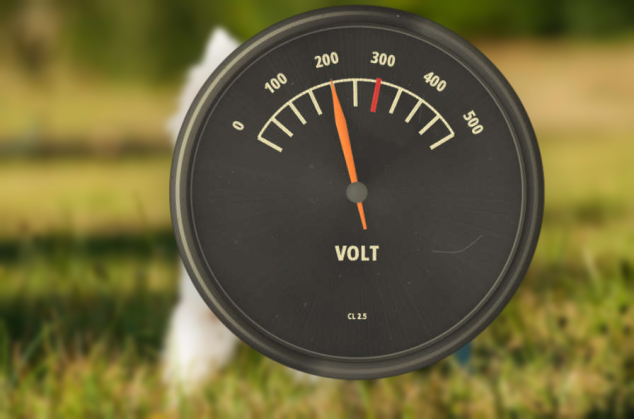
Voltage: {"value": 200, "unit": "V"}
